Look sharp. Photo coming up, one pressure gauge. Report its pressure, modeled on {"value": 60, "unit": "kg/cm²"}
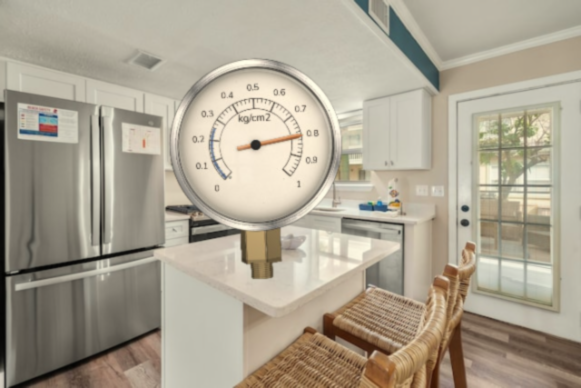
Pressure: {"value": 0.8, "unit": "kg/cm²"}
